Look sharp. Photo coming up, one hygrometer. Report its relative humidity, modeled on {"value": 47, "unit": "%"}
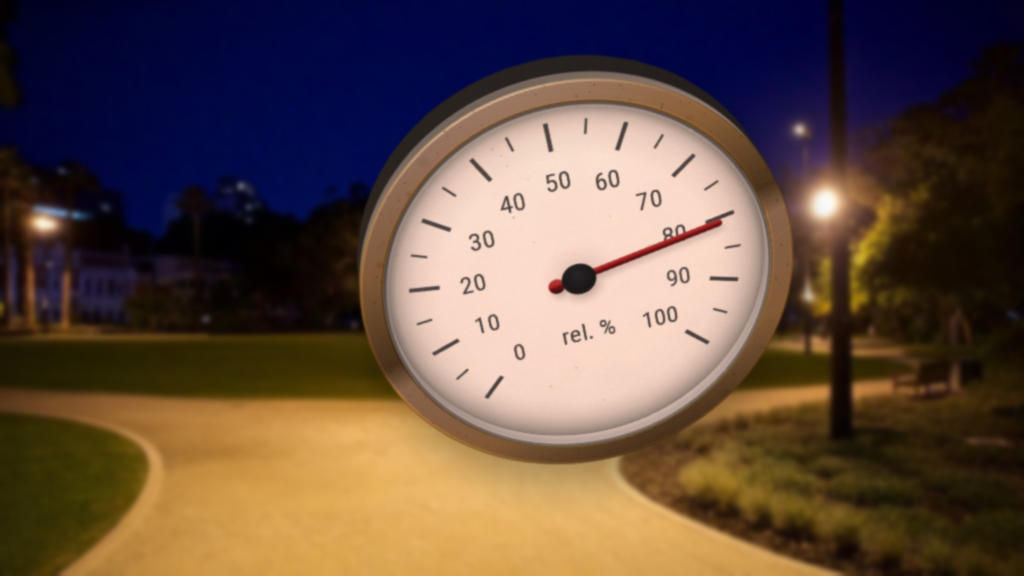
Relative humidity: {"value": 80, "unit": "%"}
